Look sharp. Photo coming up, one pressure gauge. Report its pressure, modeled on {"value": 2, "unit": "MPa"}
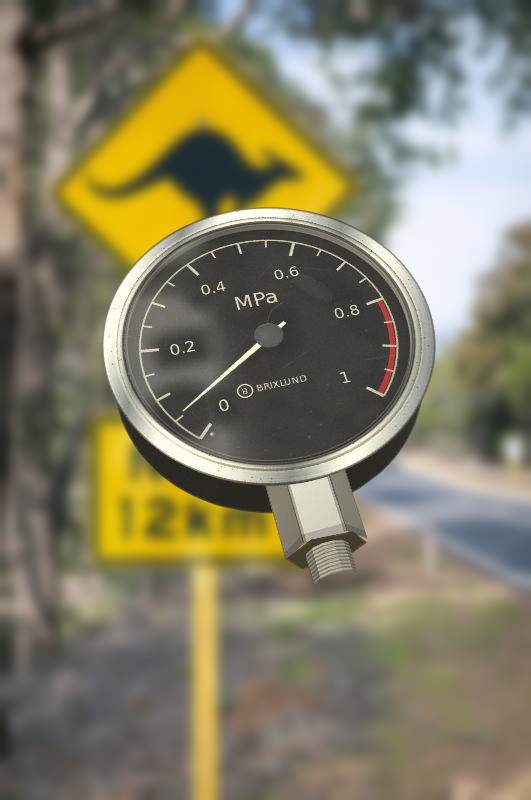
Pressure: {"value": 0.05, "unit": "MPa"}
